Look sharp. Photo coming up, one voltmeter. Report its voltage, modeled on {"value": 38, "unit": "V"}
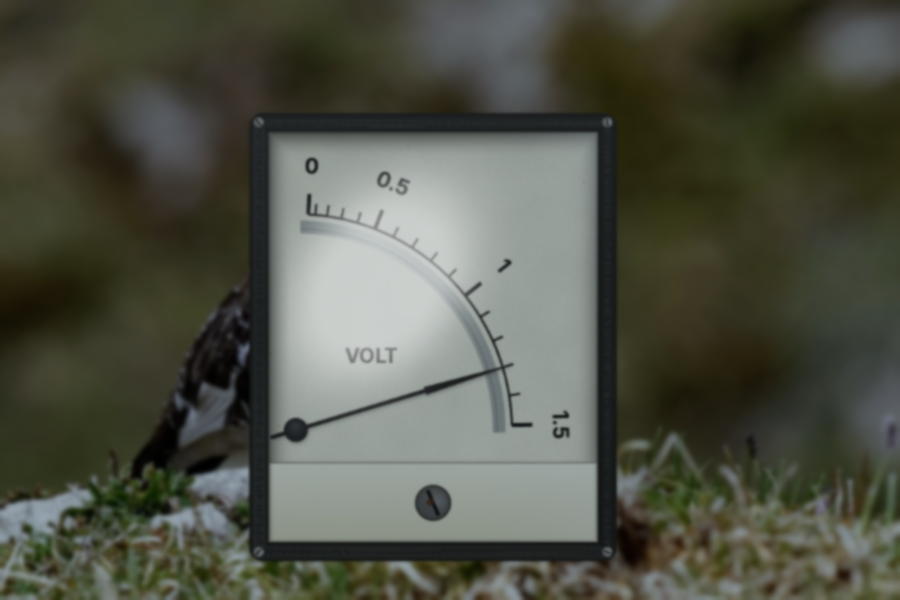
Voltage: {"value": 1.3, "unit": "V"}
